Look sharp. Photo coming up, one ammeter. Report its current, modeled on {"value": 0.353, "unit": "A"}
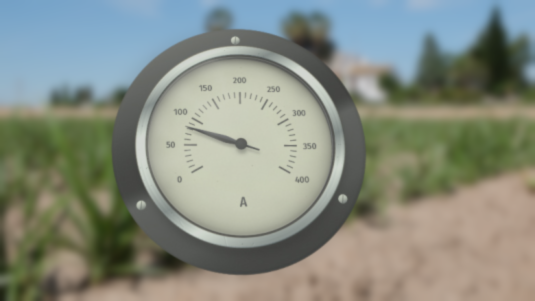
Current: {"value": 80, "unit": "A"}
